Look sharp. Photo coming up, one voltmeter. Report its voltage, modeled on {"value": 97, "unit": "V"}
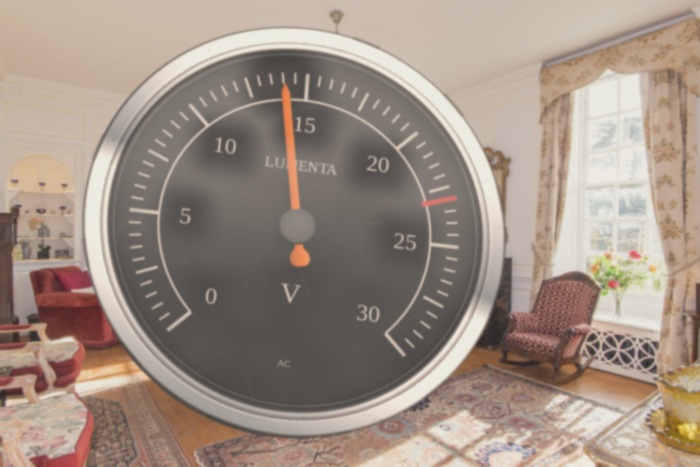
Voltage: {"value": 14, "unit": "V"}
